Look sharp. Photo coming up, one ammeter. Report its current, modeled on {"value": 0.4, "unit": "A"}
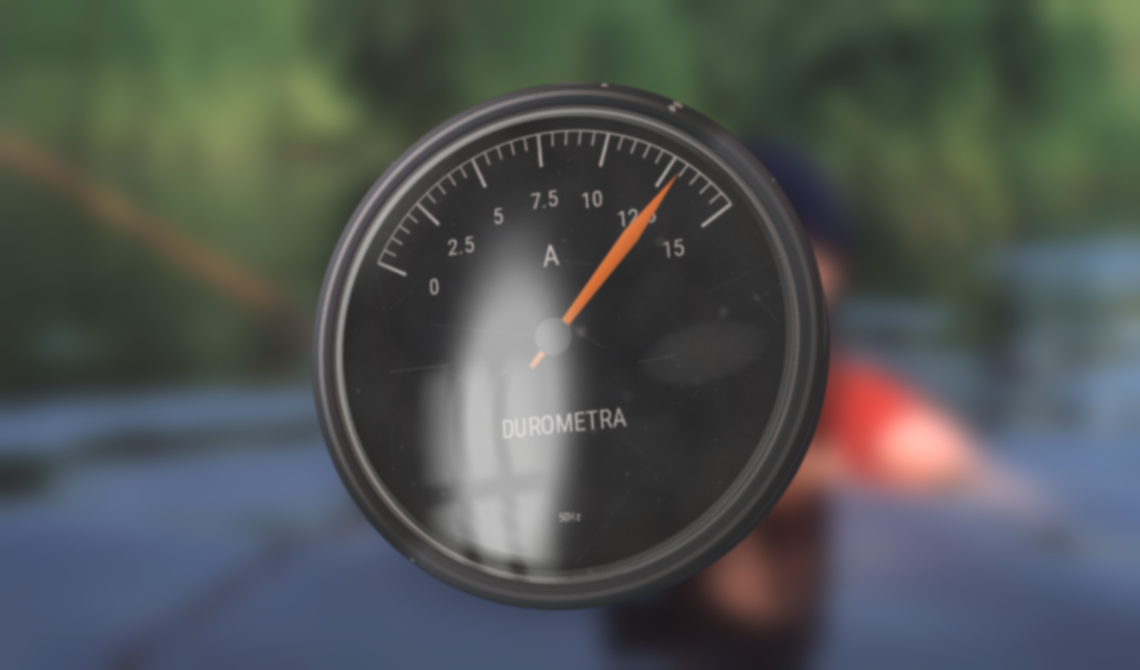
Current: {"value": 13, "unit": "A"}
